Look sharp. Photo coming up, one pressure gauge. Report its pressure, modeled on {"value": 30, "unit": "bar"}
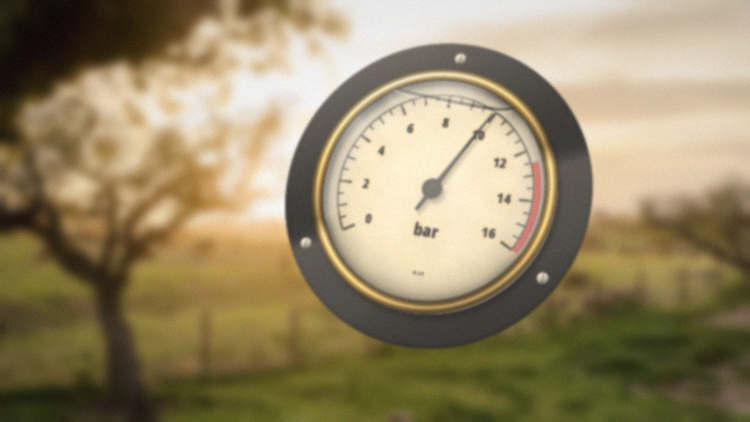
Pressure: {"value": 10, "unit": "bar"}
